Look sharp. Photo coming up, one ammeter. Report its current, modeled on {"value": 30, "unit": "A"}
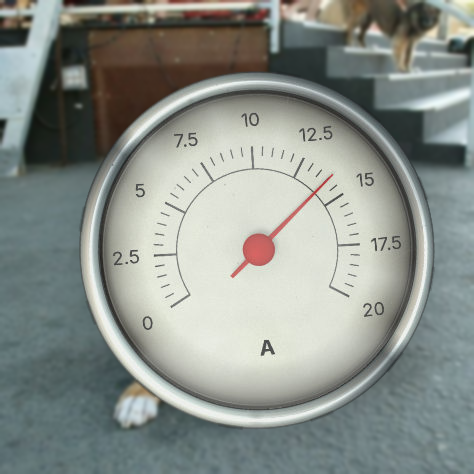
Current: {"value": 14, "unit": "A"}
